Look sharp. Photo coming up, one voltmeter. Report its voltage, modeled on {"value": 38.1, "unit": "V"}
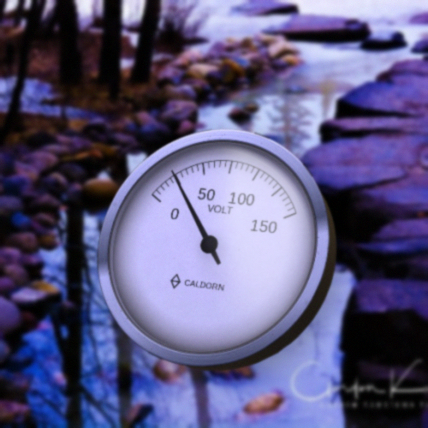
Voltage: {"value": 25, "unit": "V"}
